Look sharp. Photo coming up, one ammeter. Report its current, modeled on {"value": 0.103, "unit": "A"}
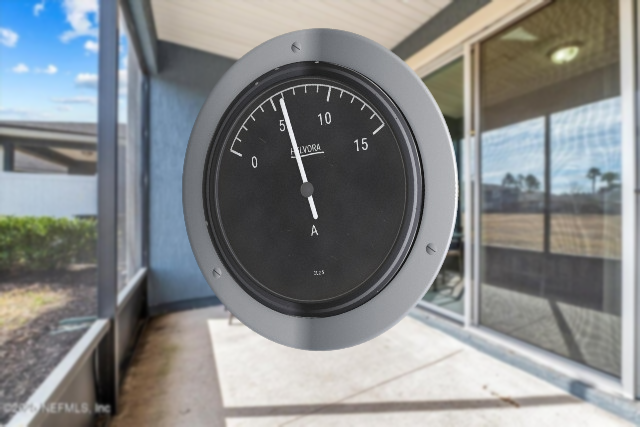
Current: {"value": 6, "unit": "A"}
